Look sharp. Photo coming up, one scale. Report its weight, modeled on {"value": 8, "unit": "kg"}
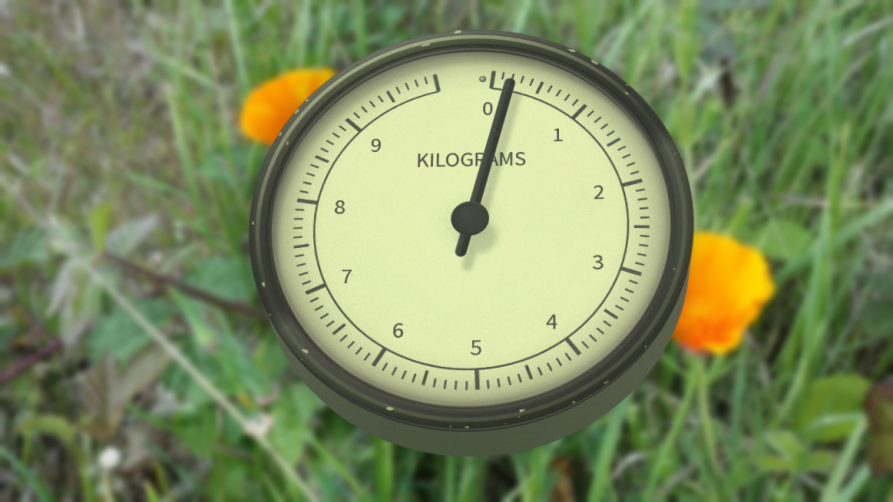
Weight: {"value": 0.2, "unit": "kg"}
